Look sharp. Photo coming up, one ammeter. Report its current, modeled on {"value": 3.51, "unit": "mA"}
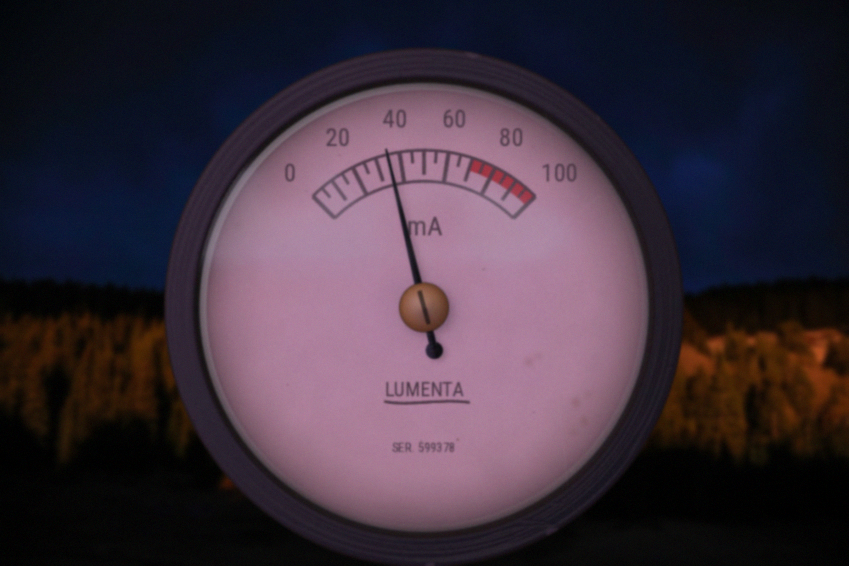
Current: {"value": 35, "unit": "mA"}
